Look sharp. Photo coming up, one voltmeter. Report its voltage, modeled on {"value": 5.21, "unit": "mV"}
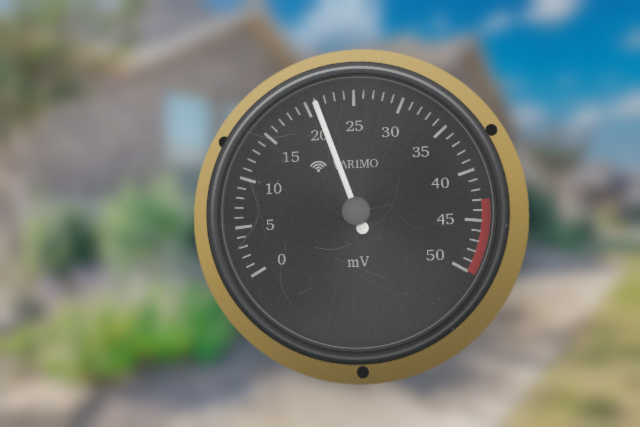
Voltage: {"value": 21, "unit": "mV"}
